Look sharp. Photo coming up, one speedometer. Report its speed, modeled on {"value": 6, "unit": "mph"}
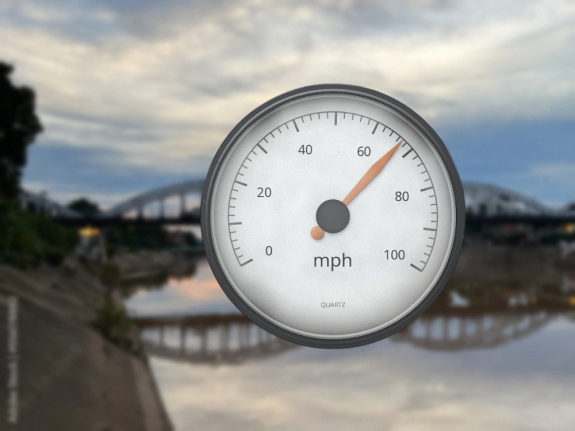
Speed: {"value": 67, "unit": "mph"}
